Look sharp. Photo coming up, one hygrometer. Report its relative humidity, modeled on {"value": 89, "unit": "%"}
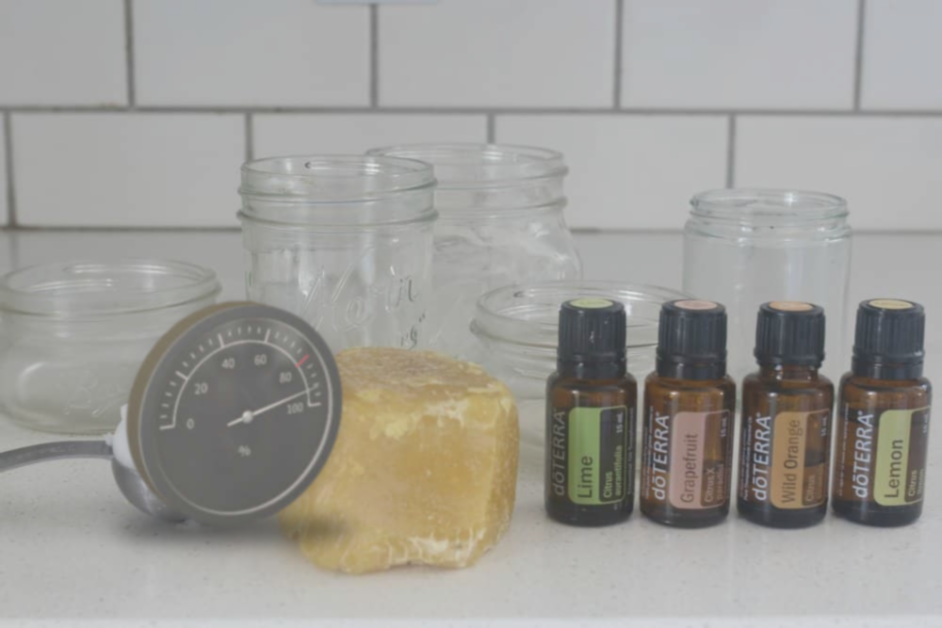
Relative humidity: {"value": 92, "unit": "%"}
